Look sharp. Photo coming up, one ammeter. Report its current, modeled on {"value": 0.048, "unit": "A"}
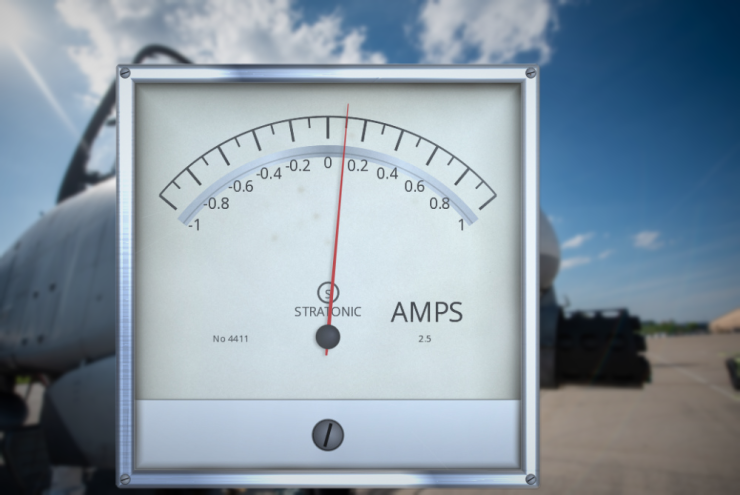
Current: {"value": 0.1, "unit": "A"}
